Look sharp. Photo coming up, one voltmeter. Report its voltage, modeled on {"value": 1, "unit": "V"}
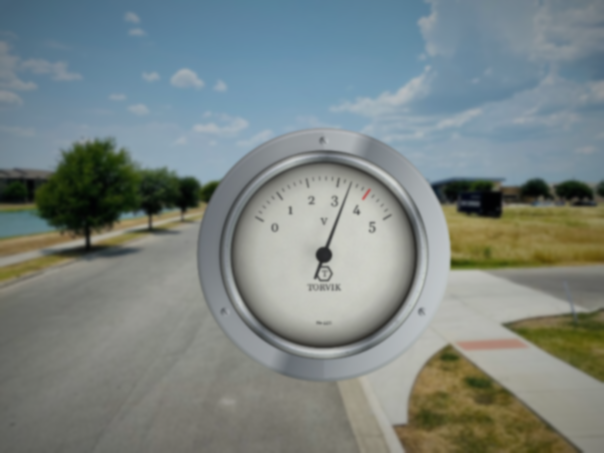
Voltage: {"value": 3.4, "unit": "V"}
